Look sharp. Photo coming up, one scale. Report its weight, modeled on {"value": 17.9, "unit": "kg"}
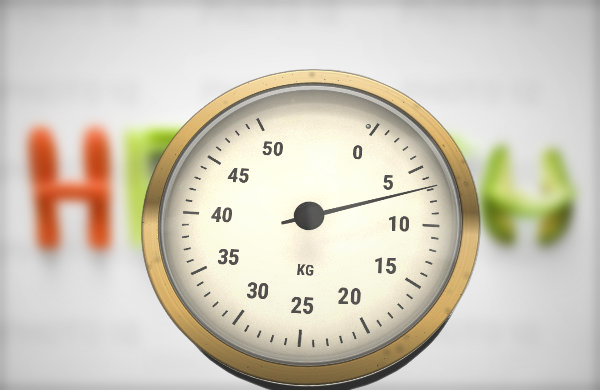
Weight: {"value": 7, "unit": "kg"}
